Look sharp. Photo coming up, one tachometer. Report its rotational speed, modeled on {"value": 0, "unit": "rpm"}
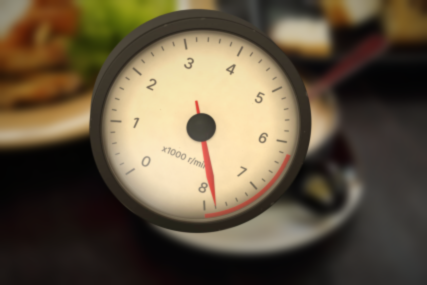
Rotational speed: {"value": 7800, "unit": "rpm"}
